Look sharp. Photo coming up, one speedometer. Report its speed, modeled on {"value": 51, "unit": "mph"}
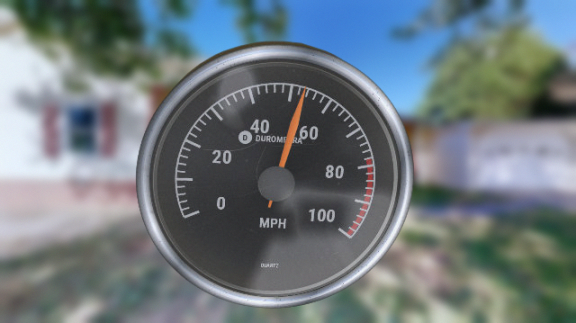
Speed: {"value": 53, "unit": "mph"}
